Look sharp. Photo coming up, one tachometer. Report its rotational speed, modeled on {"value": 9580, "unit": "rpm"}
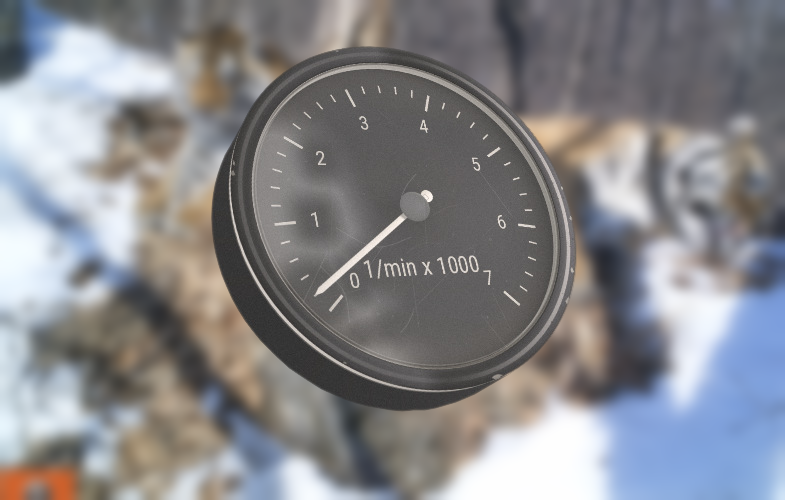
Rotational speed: {"value": 200, "unit": "rpm"}
